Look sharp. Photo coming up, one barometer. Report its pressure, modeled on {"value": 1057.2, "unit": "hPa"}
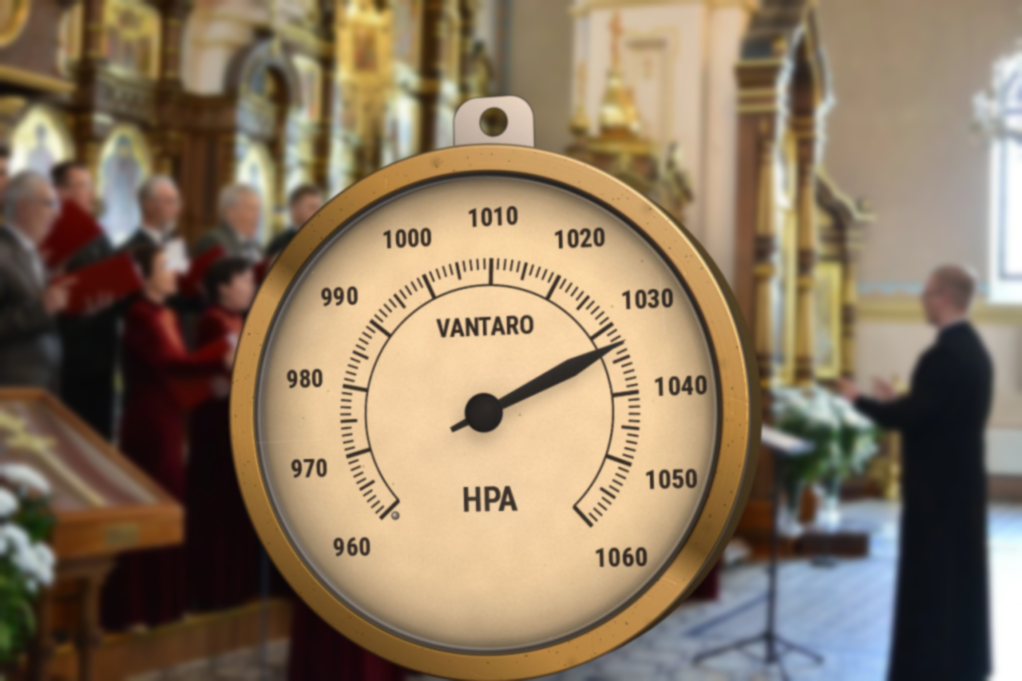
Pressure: {"value": 1033, "unit": "hPa"}
